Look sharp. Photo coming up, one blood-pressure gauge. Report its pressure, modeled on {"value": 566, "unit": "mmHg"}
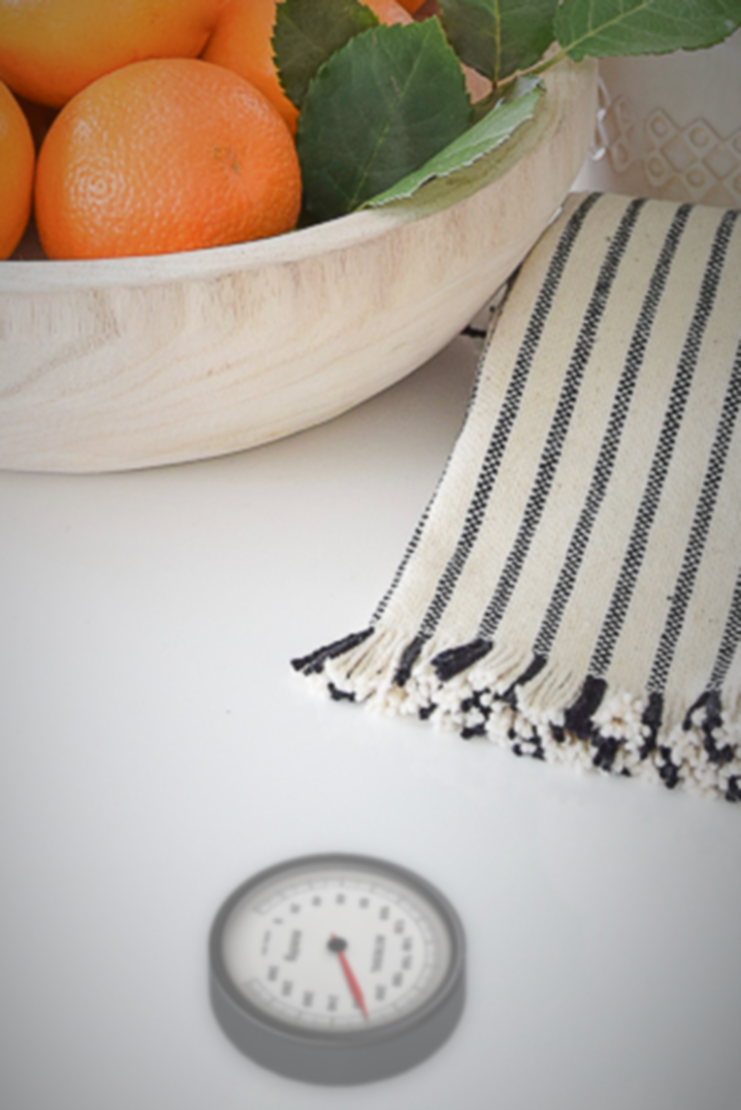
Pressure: {"value": 220, "unit": "mmHg"}
